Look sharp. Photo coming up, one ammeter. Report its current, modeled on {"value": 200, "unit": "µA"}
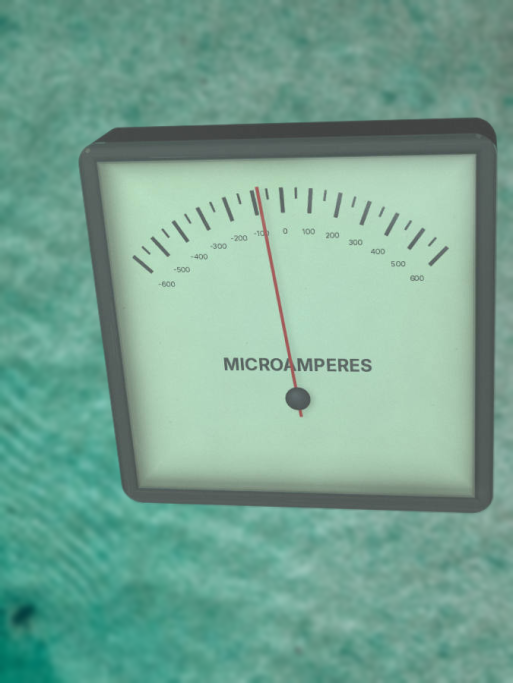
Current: {"value": -75, "unit": "µA"}
